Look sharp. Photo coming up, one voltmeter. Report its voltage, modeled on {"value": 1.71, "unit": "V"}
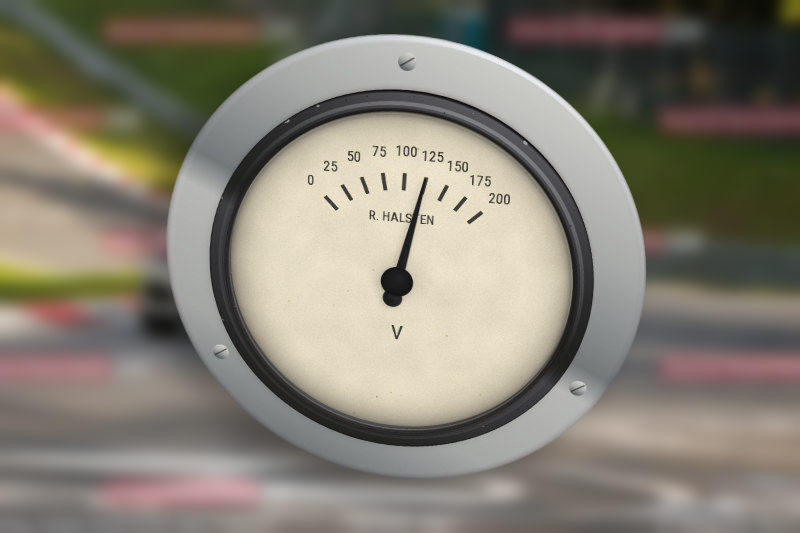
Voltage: {"value": 125, "unit": "V"}
